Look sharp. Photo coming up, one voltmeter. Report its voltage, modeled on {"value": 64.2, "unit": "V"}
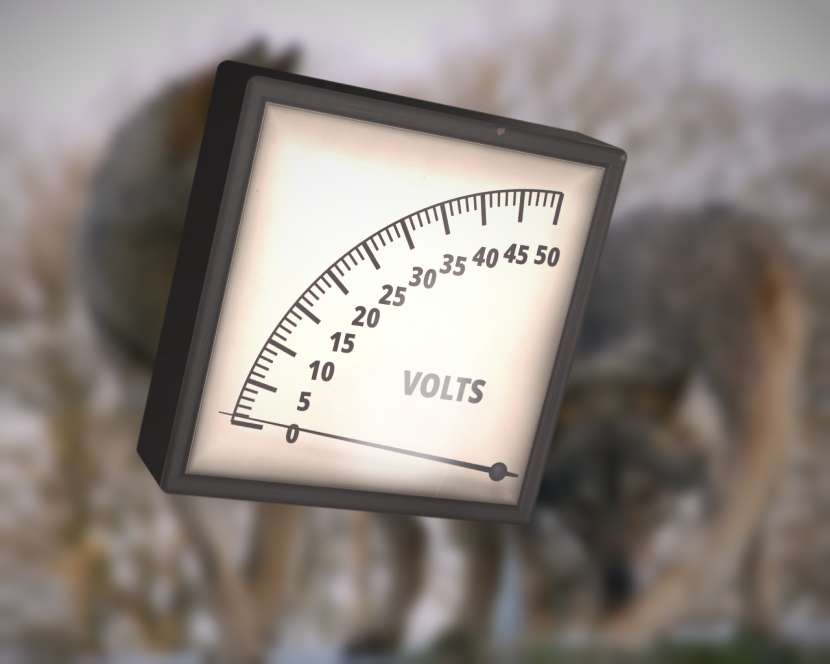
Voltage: {"value": 1, "unit": "V"}
